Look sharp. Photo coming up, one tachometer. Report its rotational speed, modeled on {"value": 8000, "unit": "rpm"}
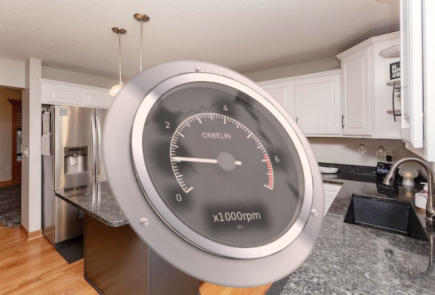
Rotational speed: {"value": 1000, "unit": "rpm"}
